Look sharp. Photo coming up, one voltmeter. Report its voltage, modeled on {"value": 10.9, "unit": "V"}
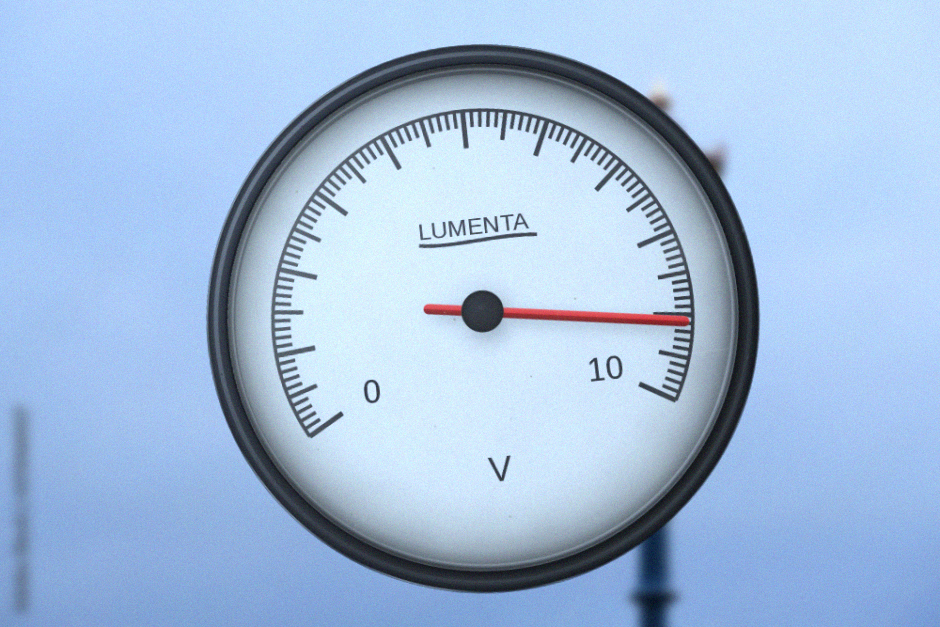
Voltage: {"value": 9.1, "unit": "V"}
